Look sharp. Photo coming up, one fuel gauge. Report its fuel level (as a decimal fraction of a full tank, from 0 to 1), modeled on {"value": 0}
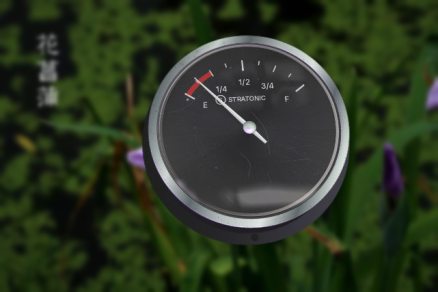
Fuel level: {"value": 0.125}
